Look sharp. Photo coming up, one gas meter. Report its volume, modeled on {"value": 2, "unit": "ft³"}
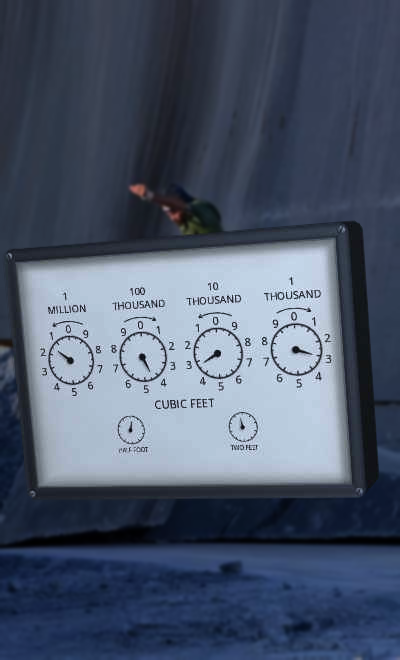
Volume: {"value": 143300, "unit": "ft³"}
